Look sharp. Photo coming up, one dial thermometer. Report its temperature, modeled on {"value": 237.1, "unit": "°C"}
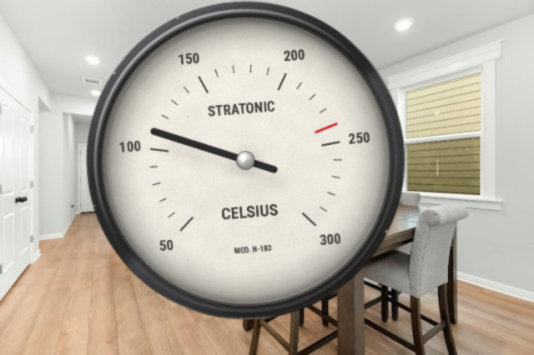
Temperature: {"value": 110, "unit": "°C"}
